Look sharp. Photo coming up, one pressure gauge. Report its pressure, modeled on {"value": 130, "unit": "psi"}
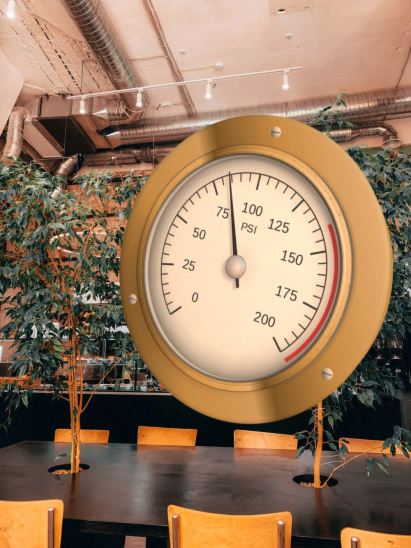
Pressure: {"value": 85, "unit": "psi"}
